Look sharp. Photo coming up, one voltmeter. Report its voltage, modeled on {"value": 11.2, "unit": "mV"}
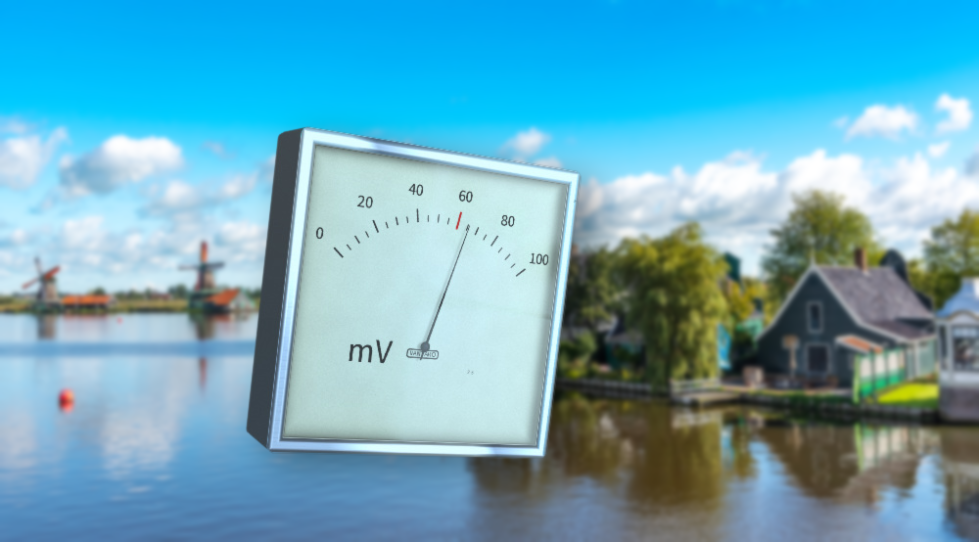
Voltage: {"value": 65, "unit": "mV"}
